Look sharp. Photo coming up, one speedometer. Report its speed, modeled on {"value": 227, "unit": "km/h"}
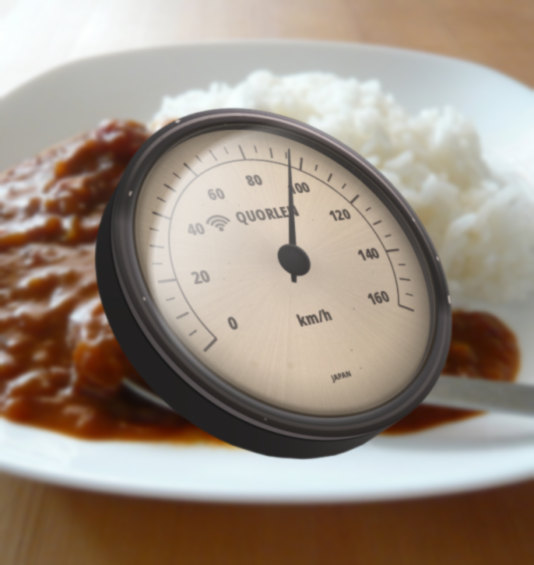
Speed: {"value": 95, "unit": "km/h"}
